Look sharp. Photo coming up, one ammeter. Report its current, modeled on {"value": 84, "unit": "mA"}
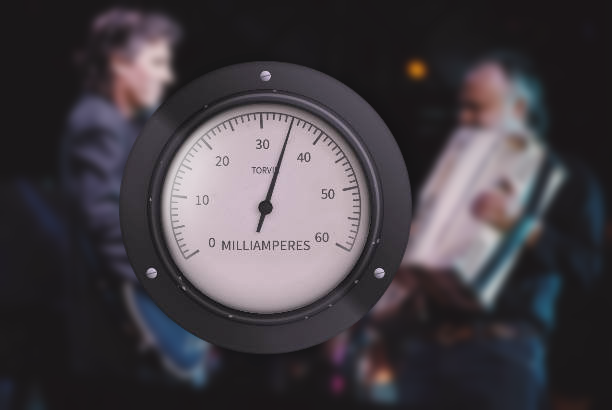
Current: {"value": 35, "unit": "mA"}
